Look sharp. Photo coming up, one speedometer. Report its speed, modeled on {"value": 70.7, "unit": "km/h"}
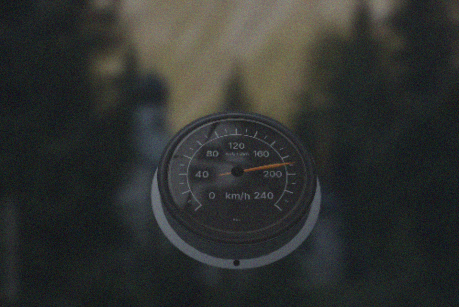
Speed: {"value": 190, "unit": "km/h"}
